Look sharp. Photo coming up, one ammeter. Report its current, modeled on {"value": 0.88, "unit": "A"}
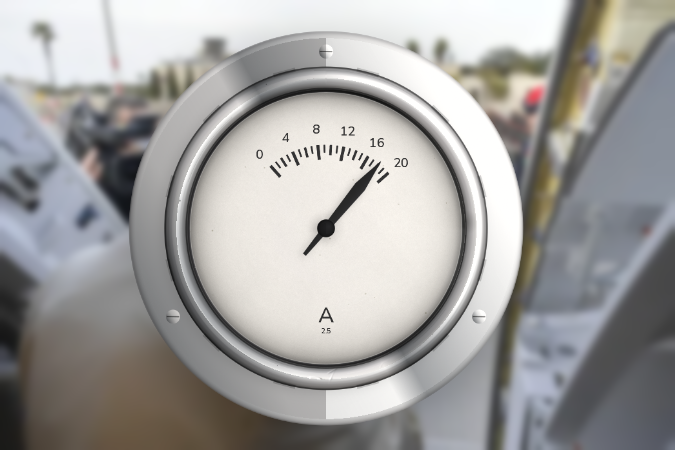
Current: {"value": 18, "unit": "A"}
